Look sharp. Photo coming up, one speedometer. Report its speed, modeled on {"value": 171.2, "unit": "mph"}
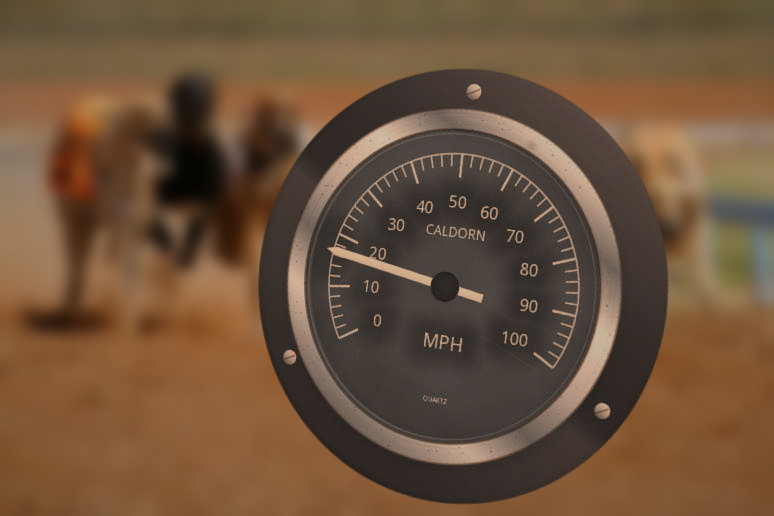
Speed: {"value": 17, "unit": "mph"}
